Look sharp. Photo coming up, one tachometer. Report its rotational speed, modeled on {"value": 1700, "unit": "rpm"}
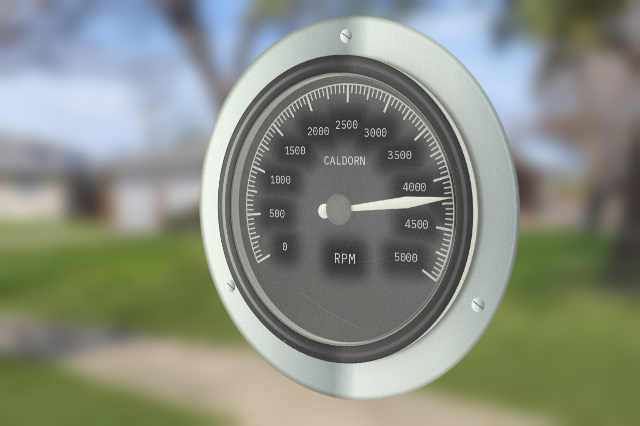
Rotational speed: {"value": 4200, "unit": "rpm"}
